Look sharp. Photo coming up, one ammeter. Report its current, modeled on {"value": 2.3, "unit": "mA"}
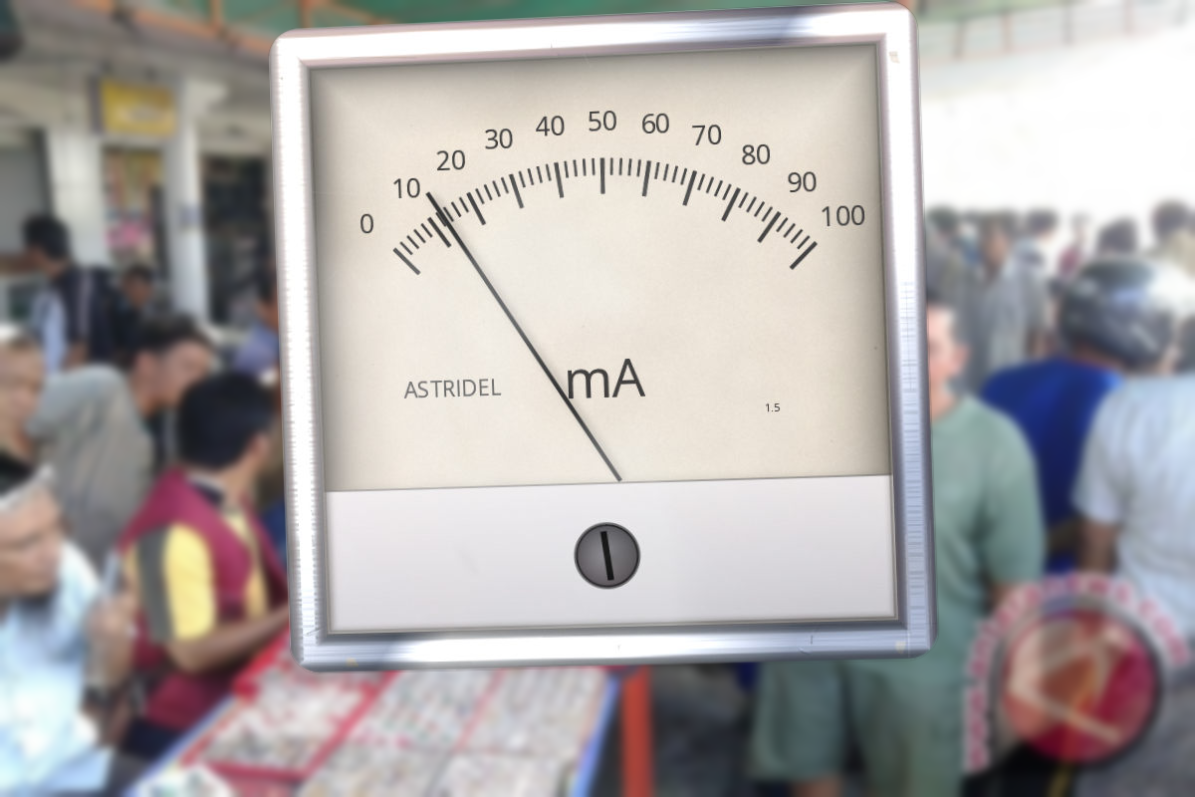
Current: {"value": 13, "unit": "mA"}
